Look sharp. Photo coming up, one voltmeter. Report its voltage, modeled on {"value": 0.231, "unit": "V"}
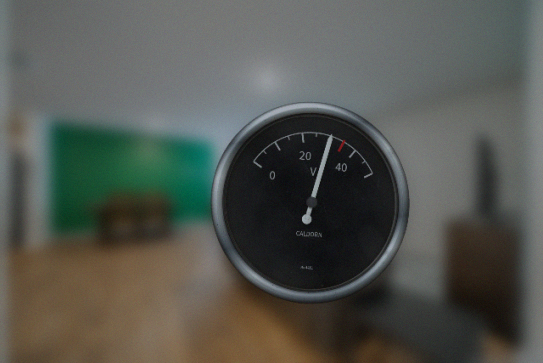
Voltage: {"value": 30, "unit": "V"}
